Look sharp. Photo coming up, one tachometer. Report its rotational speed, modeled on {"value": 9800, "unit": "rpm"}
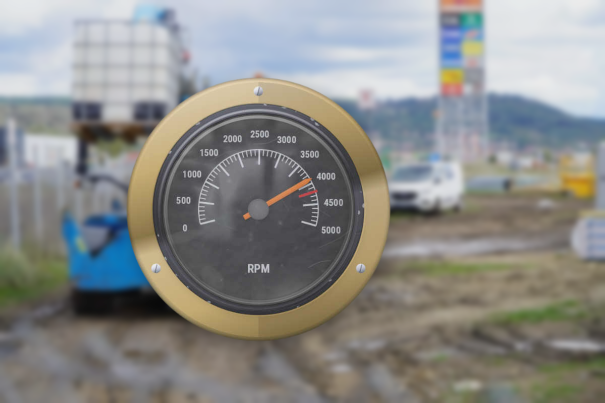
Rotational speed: {"value": 3900, "unit": "rpm"}
